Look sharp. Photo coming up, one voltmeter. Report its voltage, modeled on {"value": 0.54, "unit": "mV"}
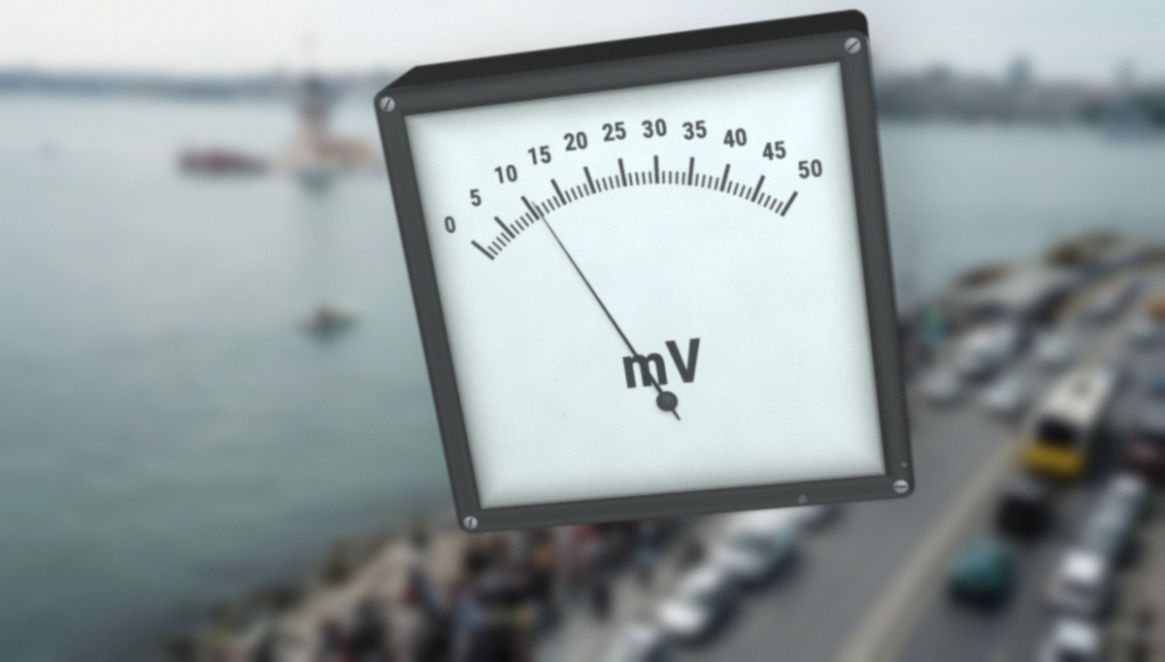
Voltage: {"value": 11, "unit": "mV"}
